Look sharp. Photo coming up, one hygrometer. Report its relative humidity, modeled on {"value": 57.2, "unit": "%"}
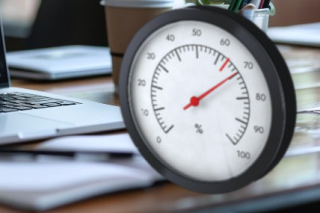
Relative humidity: {"value": 70, "unit": "%"}
